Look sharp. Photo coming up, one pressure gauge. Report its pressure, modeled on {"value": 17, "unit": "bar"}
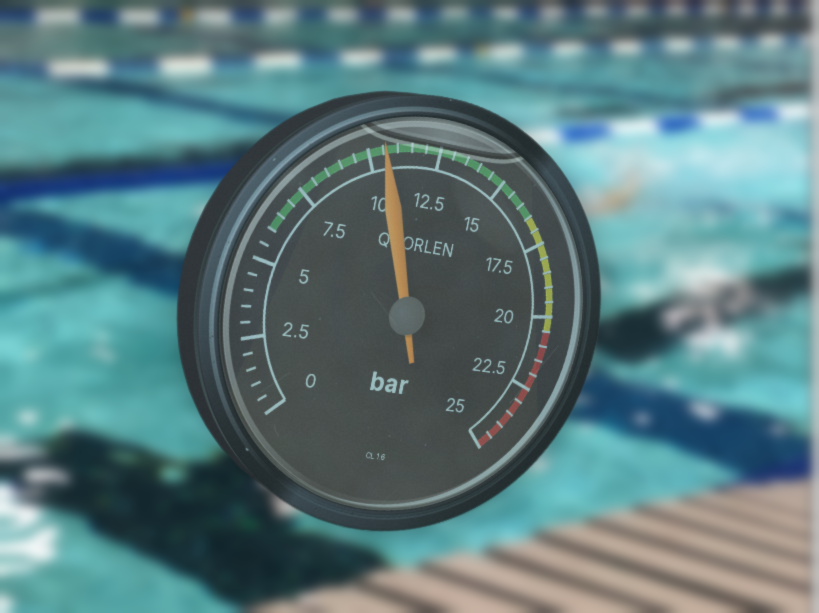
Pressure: {"value": 10.5, "unit": "bar"}
